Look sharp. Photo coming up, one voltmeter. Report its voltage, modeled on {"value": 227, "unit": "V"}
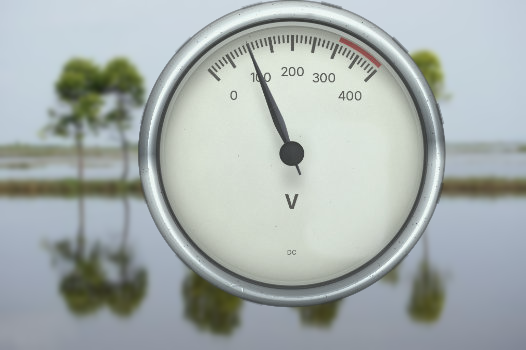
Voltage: {"value": 100, "unit": "V"}
